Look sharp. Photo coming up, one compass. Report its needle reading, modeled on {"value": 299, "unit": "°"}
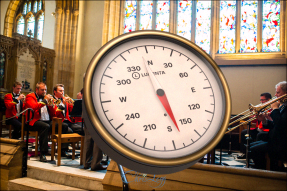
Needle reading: {"value": 170, "unit": "°"}
